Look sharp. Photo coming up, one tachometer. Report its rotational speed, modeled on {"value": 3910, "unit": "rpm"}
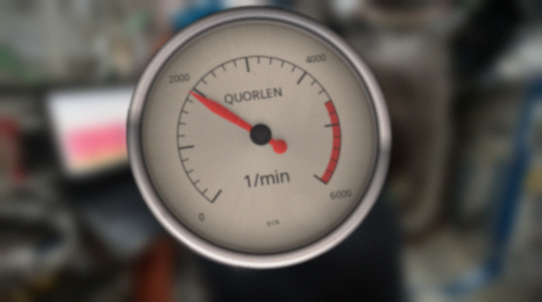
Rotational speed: {"value": 1900, "unit": "rpm"}
